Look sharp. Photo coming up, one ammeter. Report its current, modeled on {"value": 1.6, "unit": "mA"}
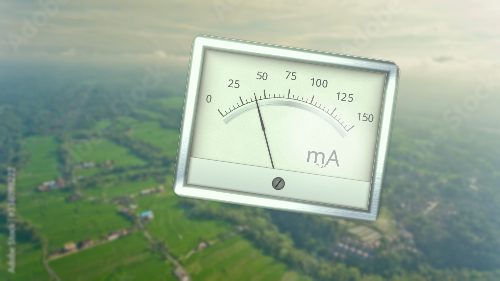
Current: {"value": 40, "unit": "mA"}
